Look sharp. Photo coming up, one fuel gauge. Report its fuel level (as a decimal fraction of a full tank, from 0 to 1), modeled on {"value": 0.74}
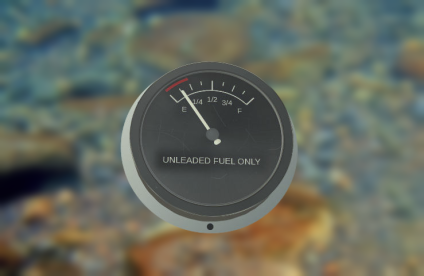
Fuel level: {"value": 0.125}
